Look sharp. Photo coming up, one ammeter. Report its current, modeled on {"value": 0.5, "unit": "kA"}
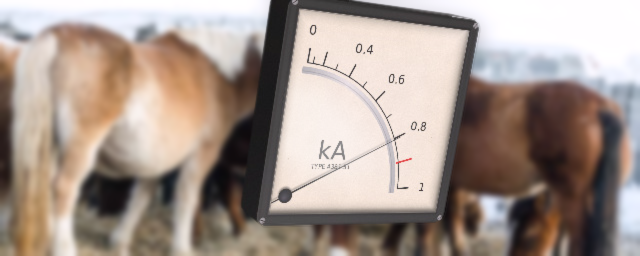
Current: {"value": 0.8, "unit": "kA"}
